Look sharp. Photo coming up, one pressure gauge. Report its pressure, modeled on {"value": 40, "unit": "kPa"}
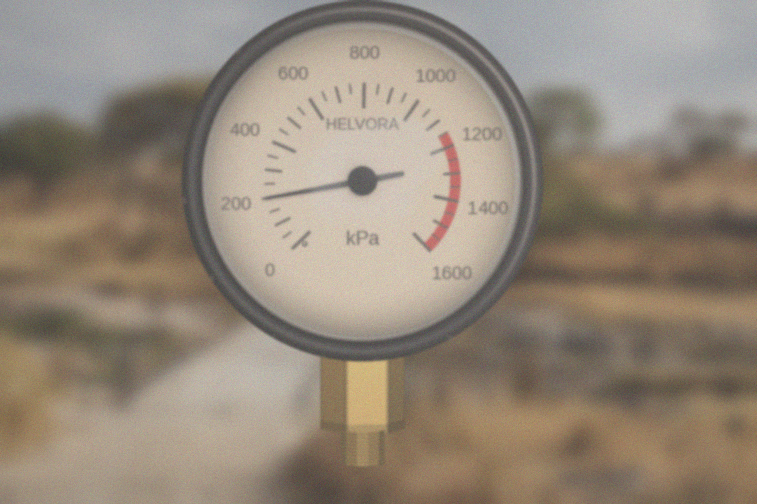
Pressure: {"value": 200, "unit": "kPa"}
